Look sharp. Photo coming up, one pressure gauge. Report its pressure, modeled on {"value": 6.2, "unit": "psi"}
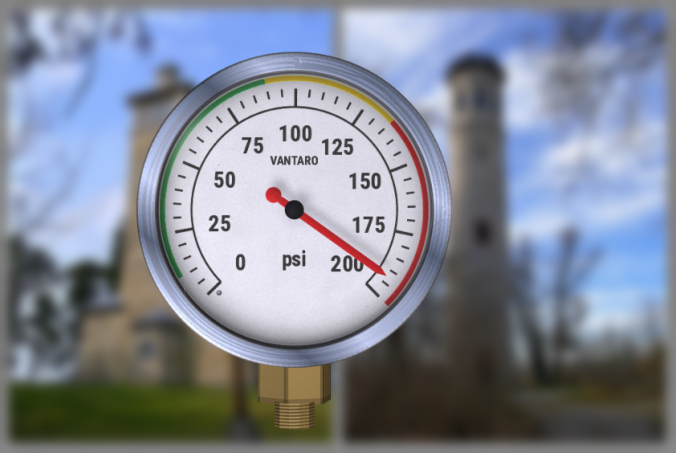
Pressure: {"value": 192.5, "unit": "psi"}
